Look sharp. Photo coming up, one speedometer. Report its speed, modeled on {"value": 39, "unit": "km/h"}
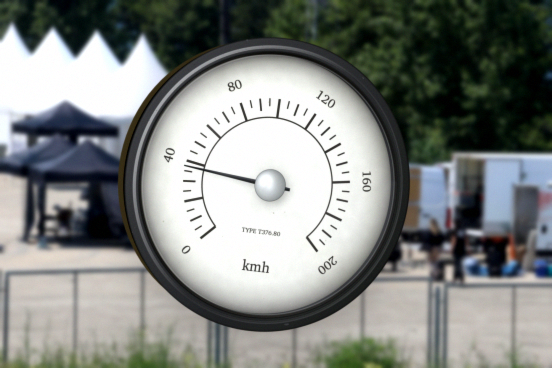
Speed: {"value": 37.5, "unit": "km/h"}
